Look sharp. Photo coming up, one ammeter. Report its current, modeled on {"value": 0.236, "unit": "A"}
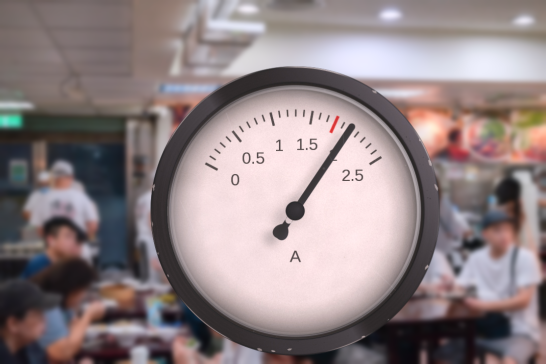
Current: {"value": 2, "unit": "A"}
